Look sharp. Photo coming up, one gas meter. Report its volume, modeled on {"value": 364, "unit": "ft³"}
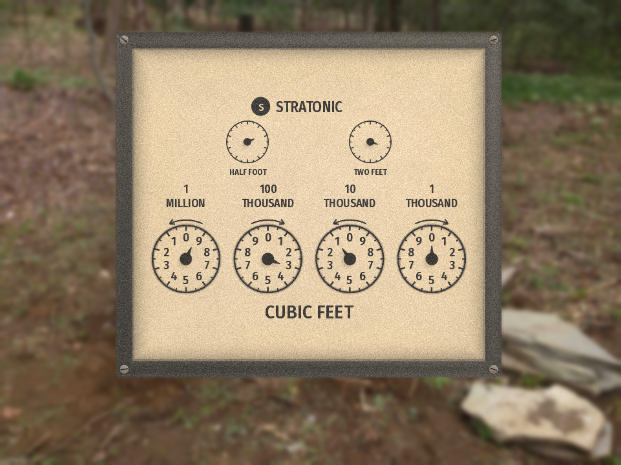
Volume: {"value": 931000, "unit": "ft³"}
